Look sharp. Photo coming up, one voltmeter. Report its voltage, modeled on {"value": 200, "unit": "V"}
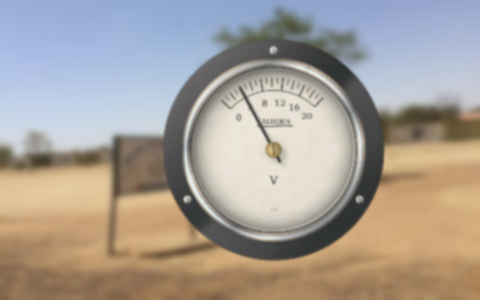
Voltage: {"value": 4, "unit": "V"}
